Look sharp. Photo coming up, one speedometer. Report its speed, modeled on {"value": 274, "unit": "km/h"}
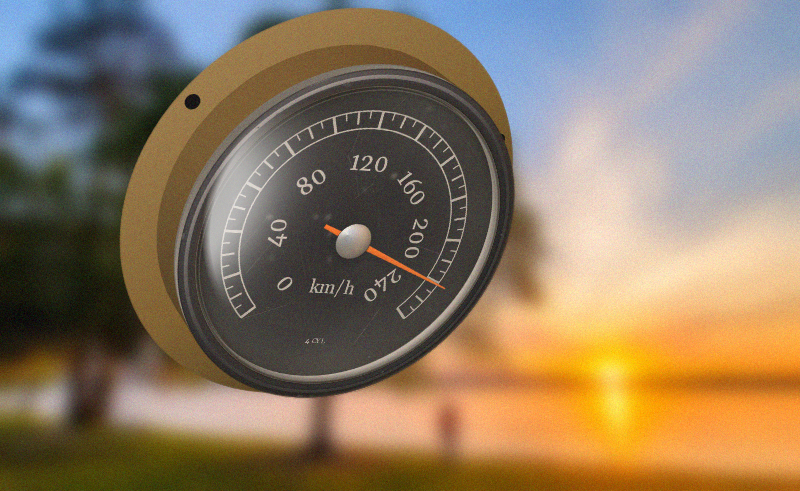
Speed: {"value": 220, "unit": "km/h"}
